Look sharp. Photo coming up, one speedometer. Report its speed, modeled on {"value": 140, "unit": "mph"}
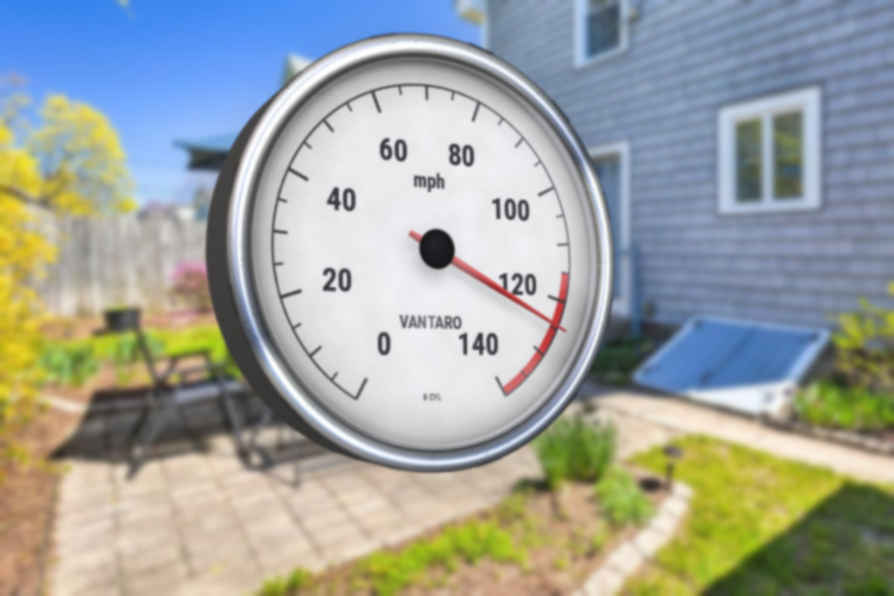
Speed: {"value": 125, "unit": "mph"}
